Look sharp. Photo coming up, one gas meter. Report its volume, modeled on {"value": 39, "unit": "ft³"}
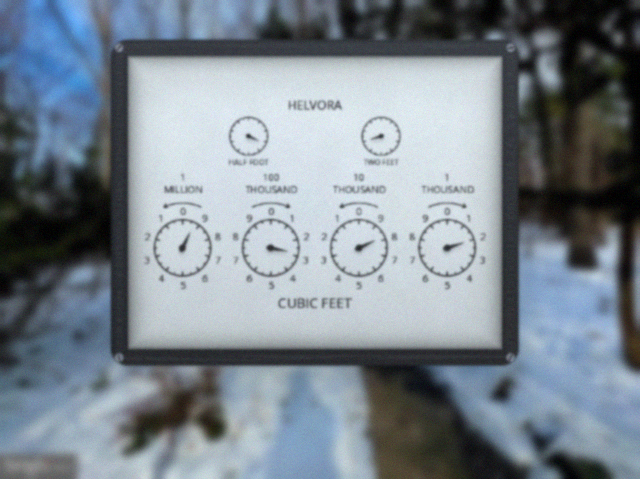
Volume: {"value": 928200, "unit": "ft³"}
